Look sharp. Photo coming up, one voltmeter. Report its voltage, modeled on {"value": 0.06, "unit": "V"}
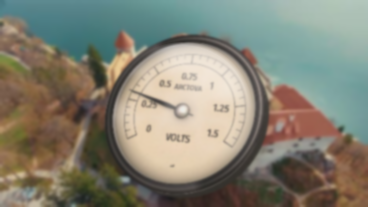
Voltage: {"value": 0.3, "unit": "V"}
